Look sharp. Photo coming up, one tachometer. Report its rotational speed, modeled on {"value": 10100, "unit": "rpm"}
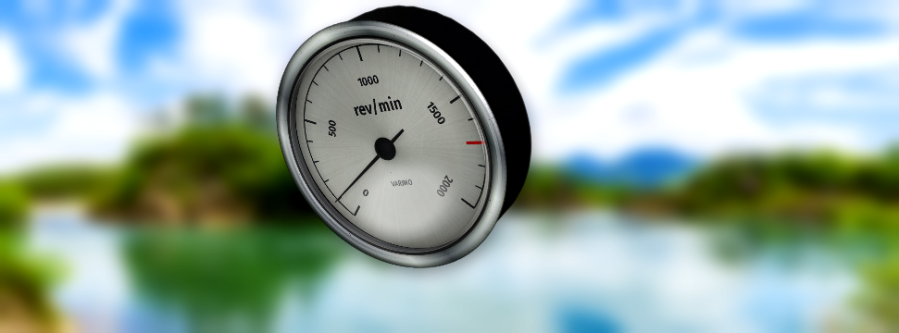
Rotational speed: {"value": 100, "unit": "rpm"}
